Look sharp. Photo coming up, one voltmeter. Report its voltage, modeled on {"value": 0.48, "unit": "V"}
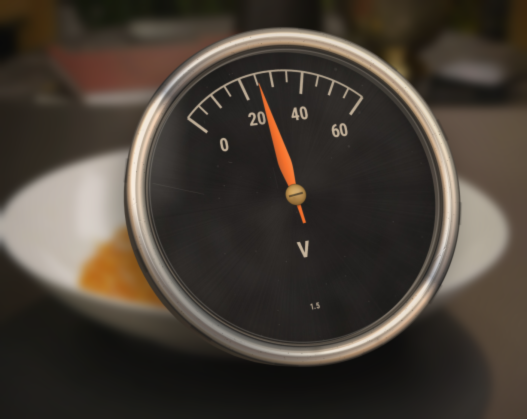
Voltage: {"value": 25, "unit": "V"}
